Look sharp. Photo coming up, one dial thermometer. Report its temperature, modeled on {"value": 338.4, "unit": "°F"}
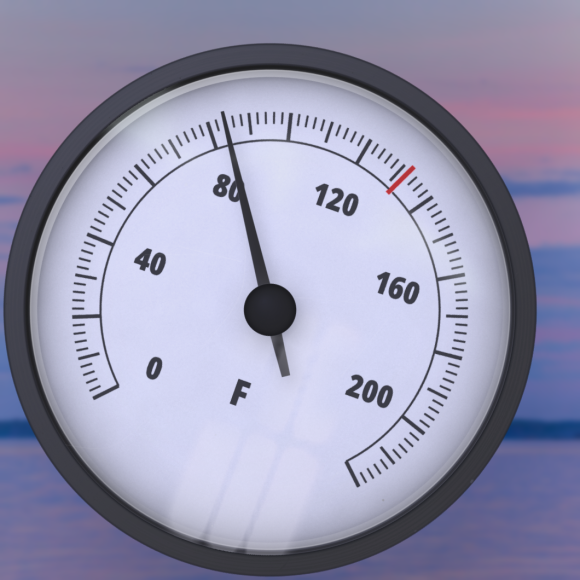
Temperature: {"value": 84, "unit": "°F"}
